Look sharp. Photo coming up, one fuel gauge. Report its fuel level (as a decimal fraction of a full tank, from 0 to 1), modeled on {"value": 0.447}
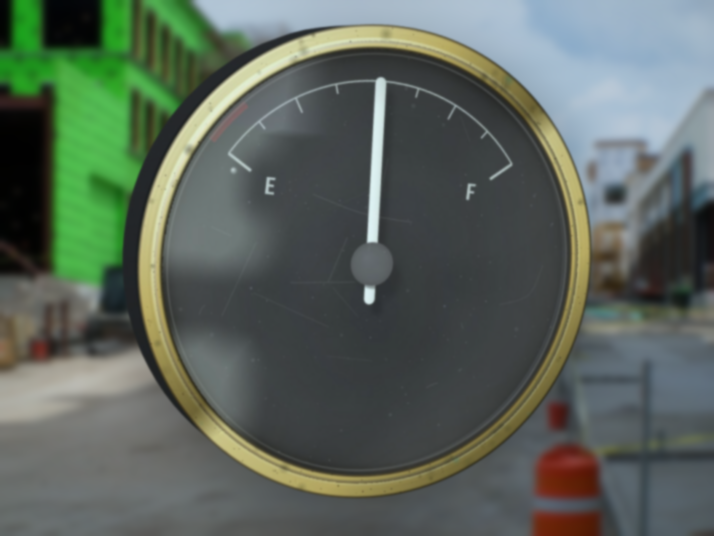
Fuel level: {"value": 0.5}
